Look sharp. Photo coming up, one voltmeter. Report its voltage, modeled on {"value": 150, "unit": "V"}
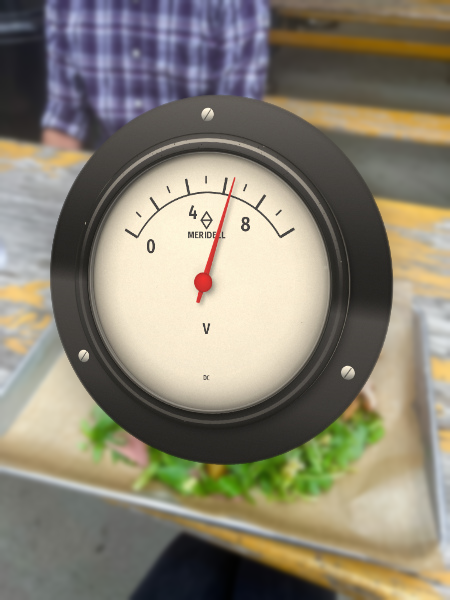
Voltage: {"value": 6.5, "unit": "V"}
